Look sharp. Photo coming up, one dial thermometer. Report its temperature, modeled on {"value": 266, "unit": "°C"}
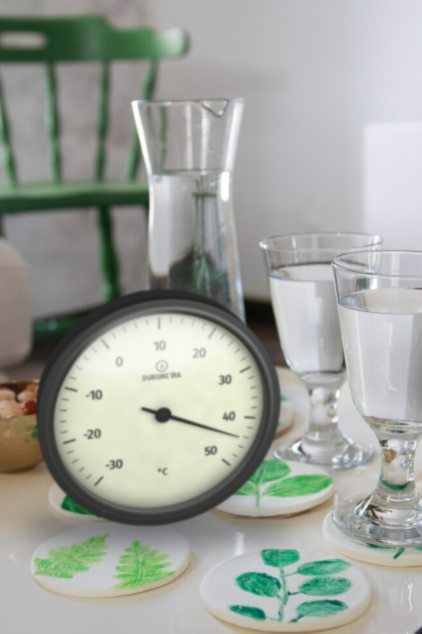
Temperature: {"value": 44, "unit": "°C"}
